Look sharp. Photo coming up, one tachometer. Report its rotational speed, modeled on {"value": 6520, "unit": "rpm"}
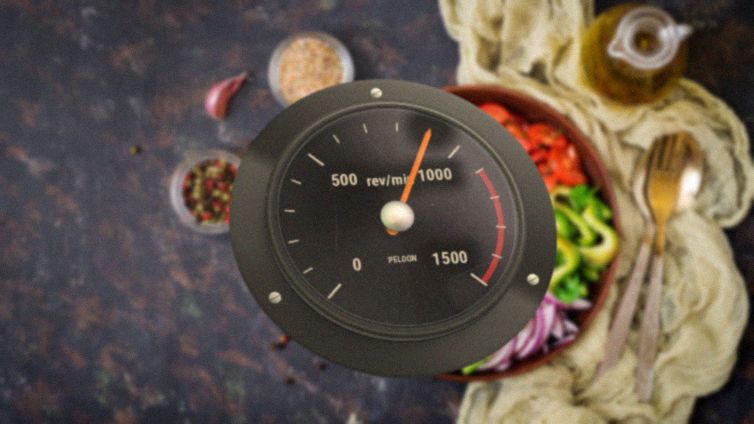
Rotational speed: {"value": 900, "unit": "rpm"}
